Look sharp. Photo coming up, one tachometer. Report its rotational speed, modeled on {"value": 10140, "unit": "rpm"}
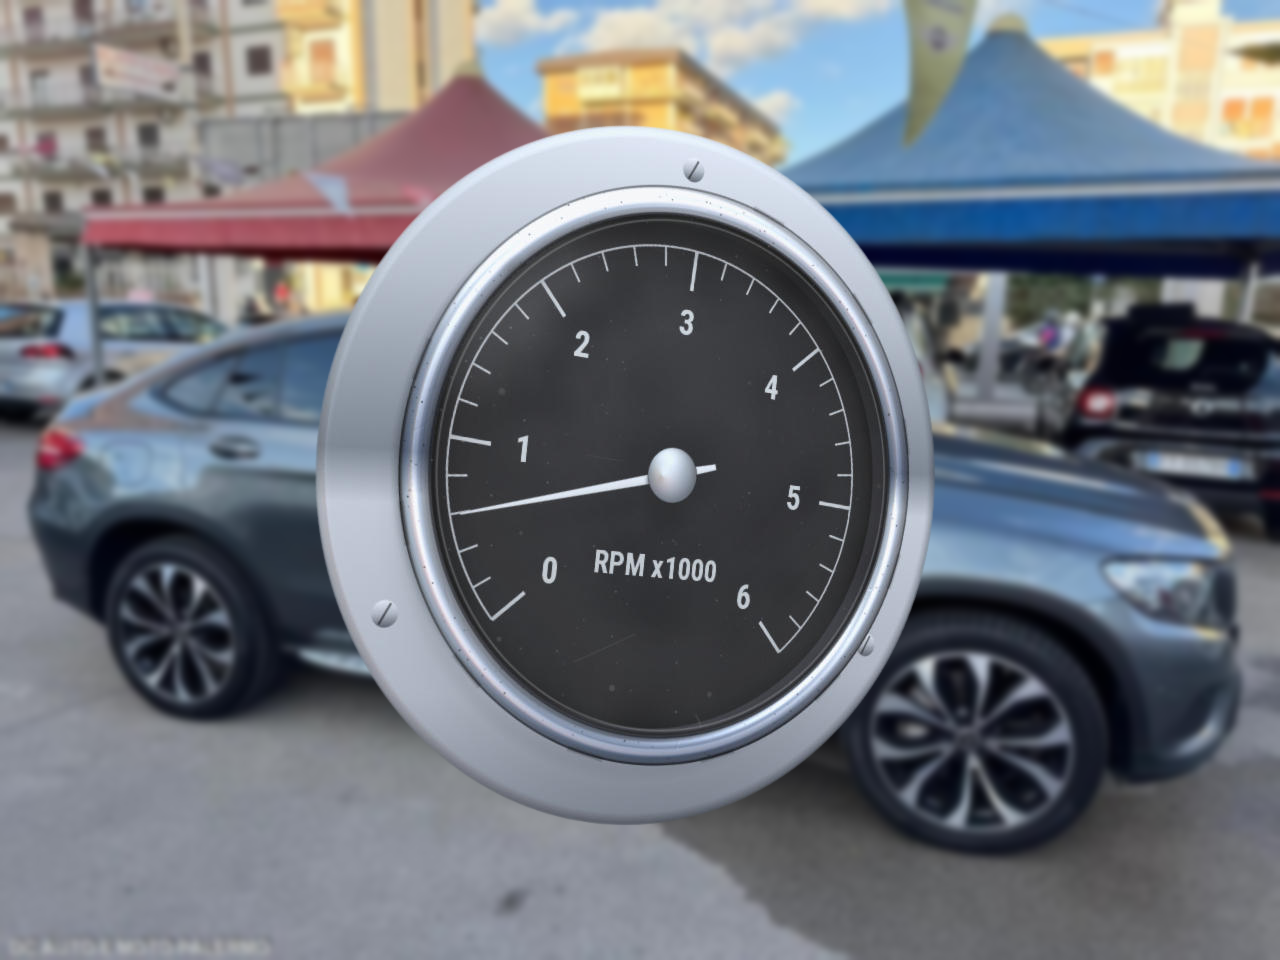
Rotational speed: {"value": 600, "unit": "rpm"}
